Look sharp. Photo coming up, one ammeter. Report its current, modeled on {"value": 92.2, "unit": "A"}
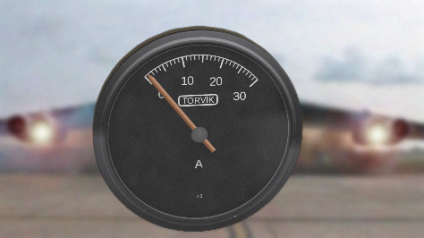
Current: {"value": 1, "unit": "A"}
